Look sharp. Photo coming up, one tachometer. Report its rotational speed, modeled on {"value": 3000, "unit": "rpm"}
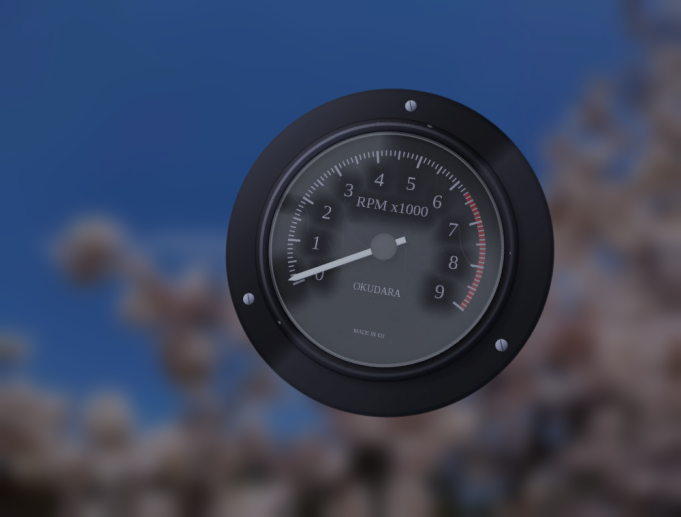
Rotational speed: {"value": 100, "unit": "rpm"}
